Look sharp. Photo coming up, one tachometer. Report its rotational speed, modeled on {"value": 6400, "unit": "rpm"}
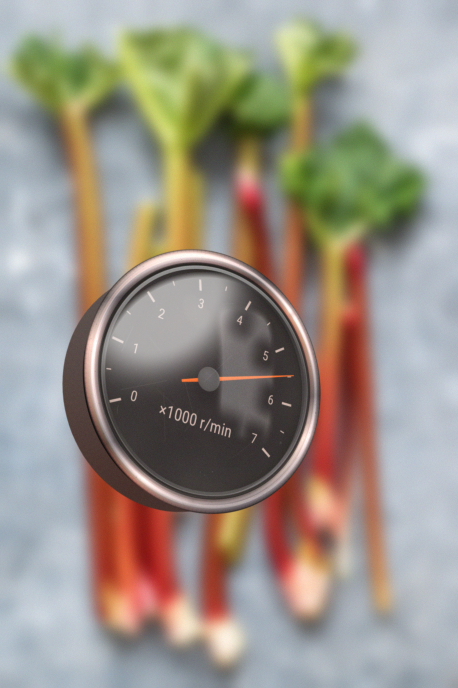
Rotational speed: {"value": 5500, "unit": "rpm"}
